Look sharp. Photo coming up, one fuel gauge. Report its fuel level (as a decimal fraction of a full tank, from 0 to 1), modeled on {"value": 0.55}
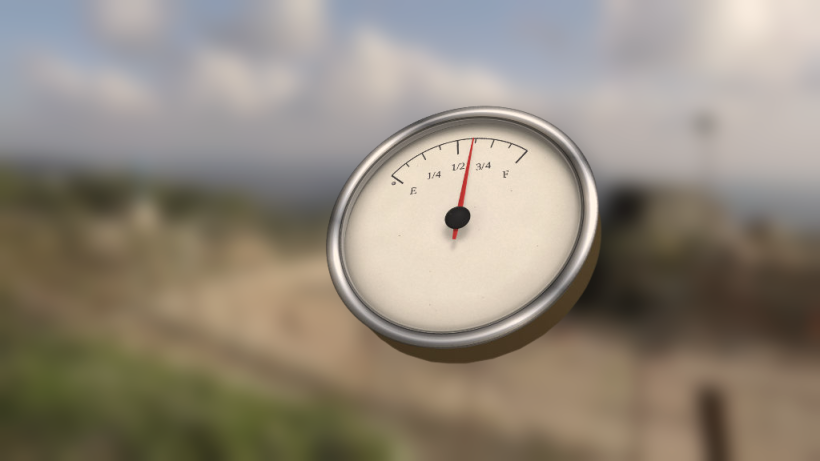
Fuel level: {"value": 0.625}
